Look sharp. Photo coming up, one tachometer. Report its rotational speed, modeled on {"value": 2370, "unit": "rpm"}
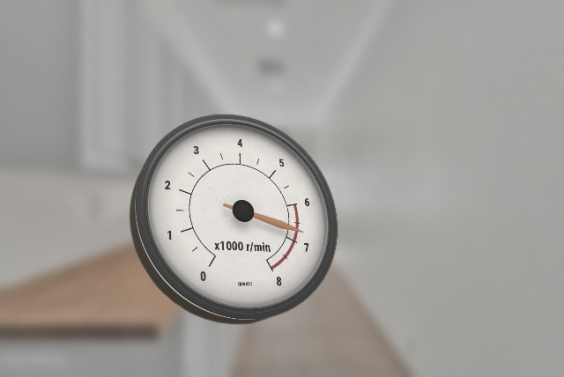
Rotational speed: {"value": 6750, "unit": "rpm"}
